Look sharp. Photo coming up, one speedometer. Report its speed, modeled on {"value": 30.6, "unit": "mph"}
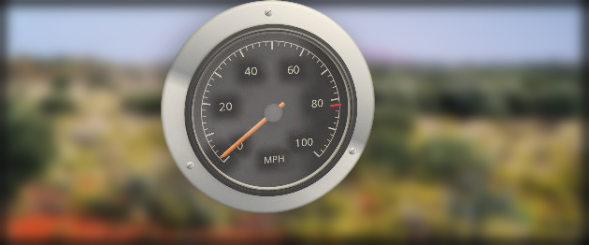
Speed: {"value": 2, "unit": "mph"}
